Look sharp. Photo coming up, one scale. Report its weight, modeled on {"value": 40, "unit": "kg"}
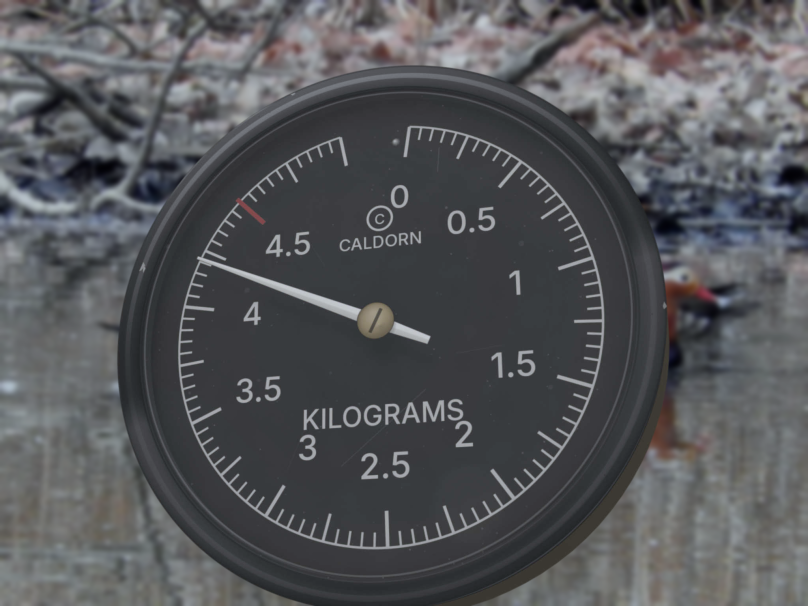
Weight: {"value": 4.2, "unit": "kg"}
